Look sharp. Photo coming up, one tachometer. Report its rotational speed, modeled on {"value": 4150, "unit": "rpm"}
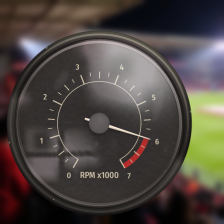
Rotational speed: {"value": 6000, "unit": "rpm"}
